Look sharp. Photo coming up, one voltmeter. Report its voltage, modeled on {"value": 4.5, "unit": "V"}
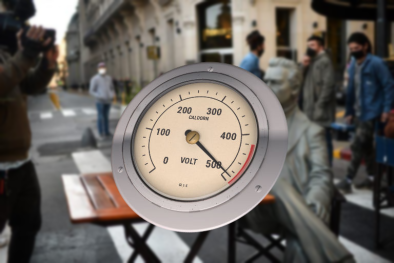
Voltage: {"value": 490, "unit": "V"}
